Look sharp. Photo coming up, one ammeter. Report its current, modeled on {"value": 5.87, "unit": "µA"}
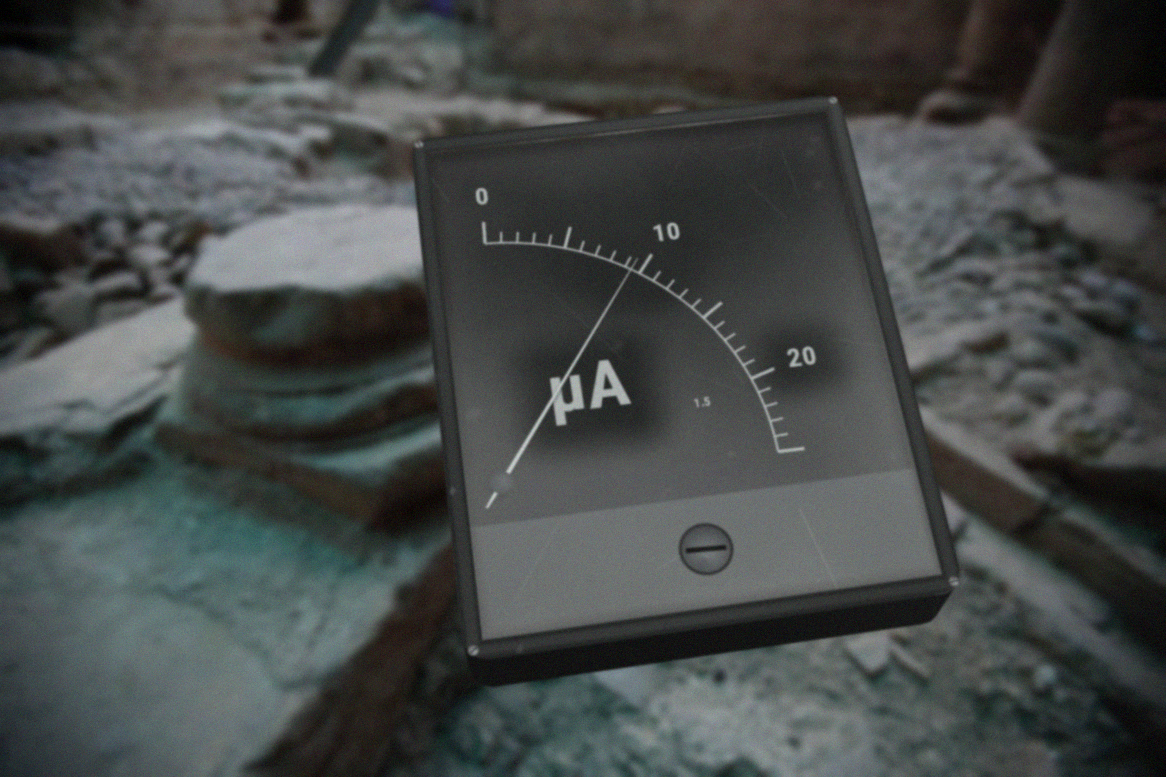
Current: {"value": 9.5, "unit": "µA"}
